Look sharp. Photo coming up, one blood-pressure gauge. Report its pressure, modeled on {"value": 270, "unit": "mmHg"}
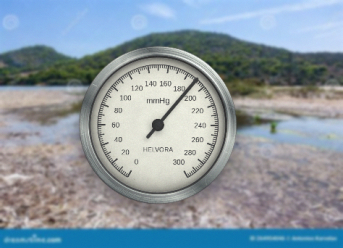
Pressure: {"value": 190, "unit": "mmHg"}
